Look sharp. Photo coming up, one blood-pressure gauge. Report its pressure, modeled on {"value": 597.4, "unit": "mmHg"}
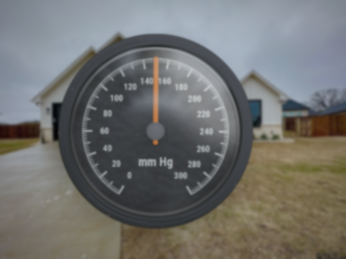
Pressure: {"value": 150, "unit": "mmHg"}
